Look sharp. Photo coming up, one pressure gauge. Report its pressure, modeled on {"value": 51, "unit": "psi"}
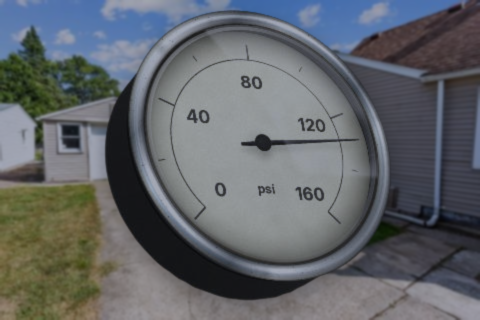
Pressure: {"value": 130, "unit": "psi"}
